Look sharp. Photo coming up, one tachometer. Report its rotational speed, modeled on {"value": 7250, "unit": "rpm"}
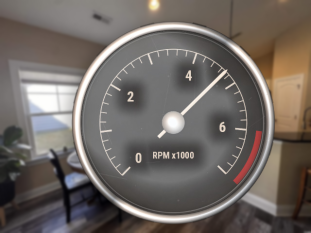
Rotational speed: {"value": 4700, "unit": "rpm"}
